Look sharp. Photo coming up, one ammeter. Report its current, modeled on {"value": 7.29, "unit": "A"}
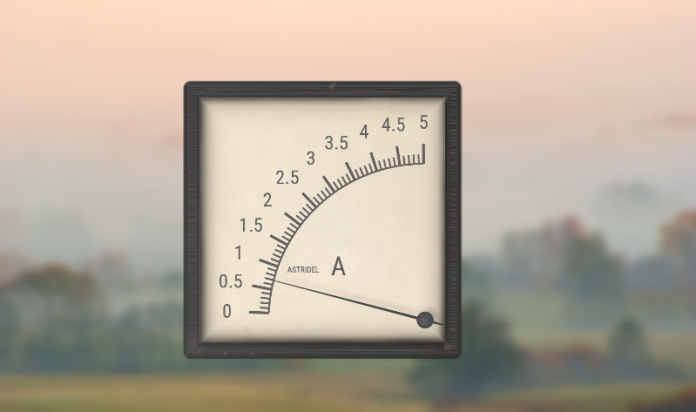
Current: {"value": 0.7, "unit": "A"}
